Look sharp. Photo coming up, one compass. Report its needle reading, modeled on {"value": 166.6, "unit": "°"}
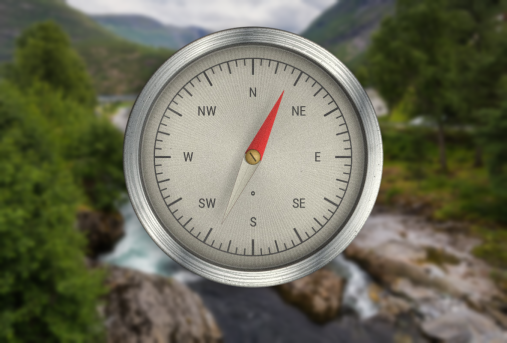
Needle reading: {"value": 25, "unit": "°"}
